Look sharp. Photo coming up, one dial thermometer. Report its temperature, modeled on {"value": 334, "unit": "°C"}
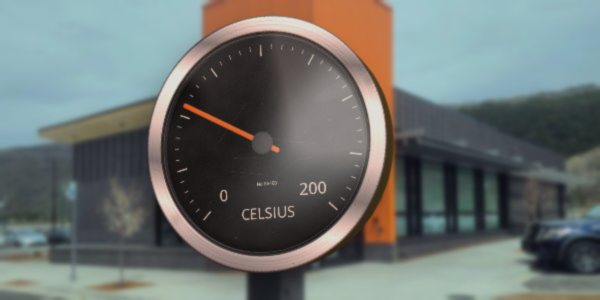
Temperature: {"value": 55, "unit": "°C"}
